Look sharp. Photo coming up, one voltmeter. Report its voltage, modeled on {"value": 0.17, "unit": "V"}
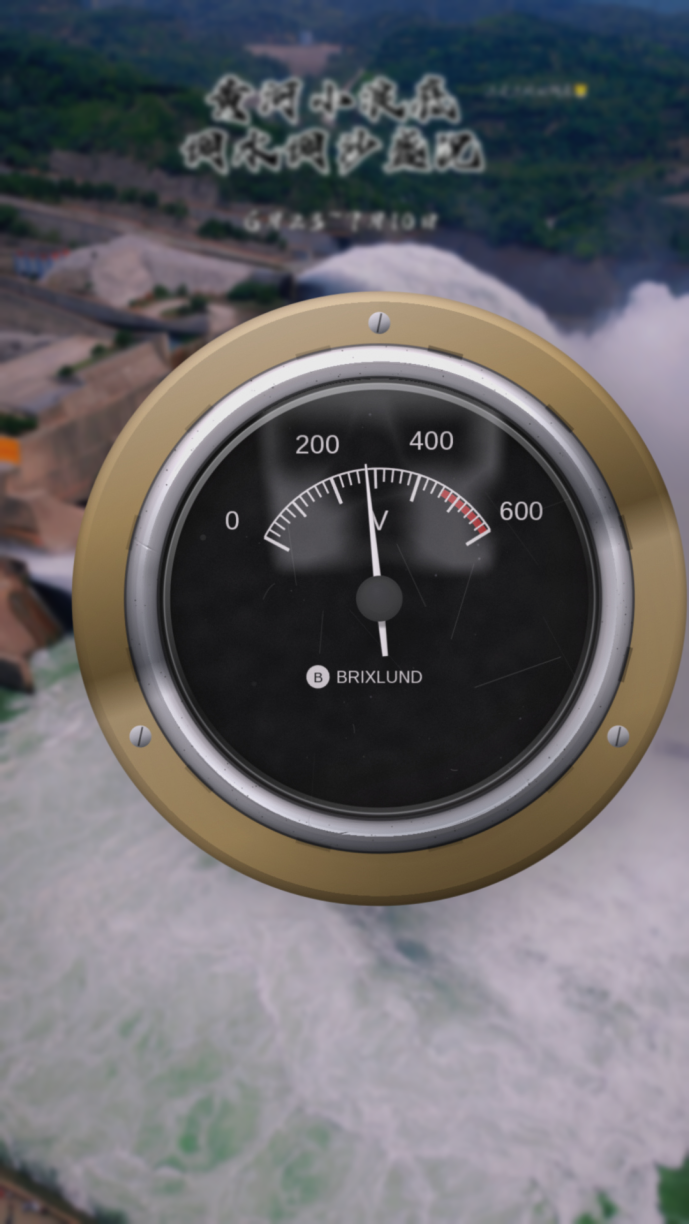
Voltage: {"value": 280, "unit": "V"}
